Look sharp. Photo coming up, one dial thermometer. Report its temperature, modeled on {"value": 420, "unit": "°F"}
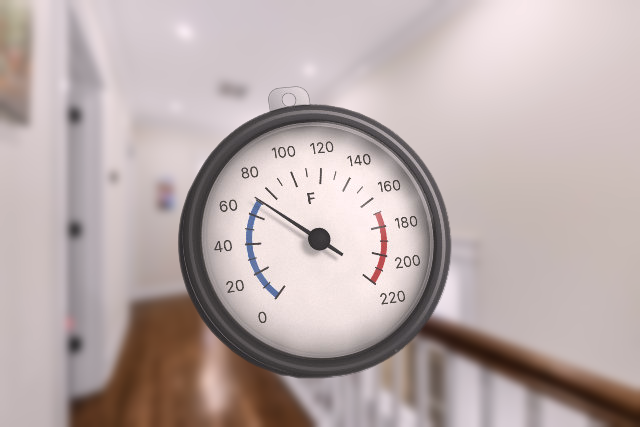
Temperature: {"value": 70, "unit": "°F"}
